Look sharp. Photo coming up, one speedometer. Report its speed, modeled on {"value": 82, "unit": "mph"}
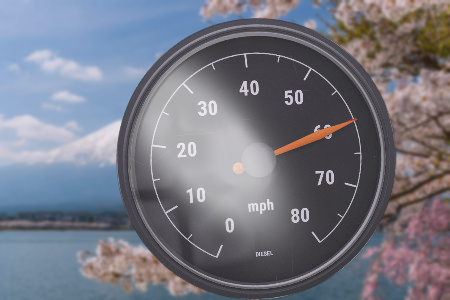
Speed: {"value": 60, "unit": "mph"}
